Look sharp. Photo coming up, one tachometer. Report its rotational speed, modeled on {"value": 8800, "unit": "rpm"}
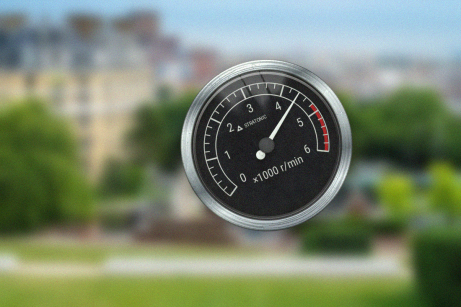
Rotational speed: {"value": 4400, "unit": "rpm"}
